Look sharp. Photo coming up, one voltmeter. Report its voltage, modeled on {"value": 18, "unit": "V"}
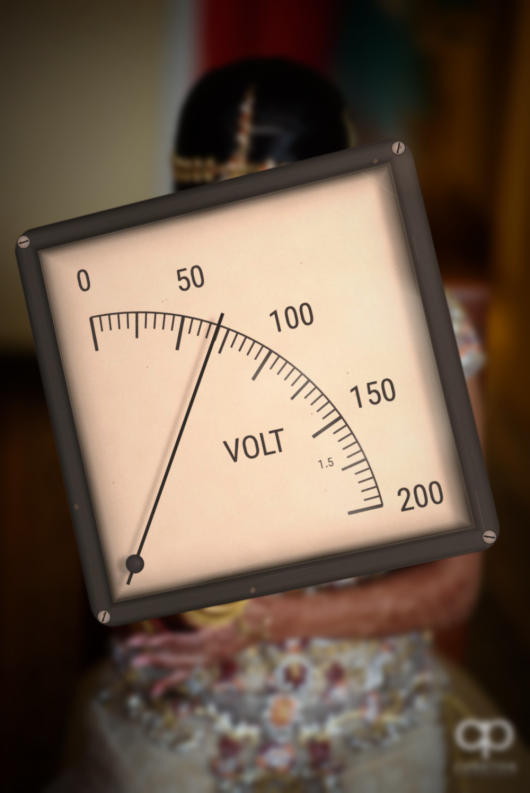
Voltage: {"value": 70, "unit": "V"}
